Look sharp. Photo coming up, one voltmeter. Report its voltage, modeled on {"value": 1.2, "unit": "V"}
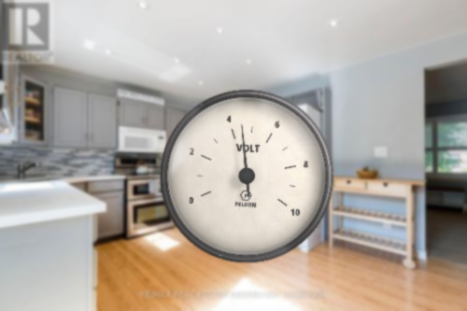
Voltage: {"value": 4.5, "unit": "V"}
